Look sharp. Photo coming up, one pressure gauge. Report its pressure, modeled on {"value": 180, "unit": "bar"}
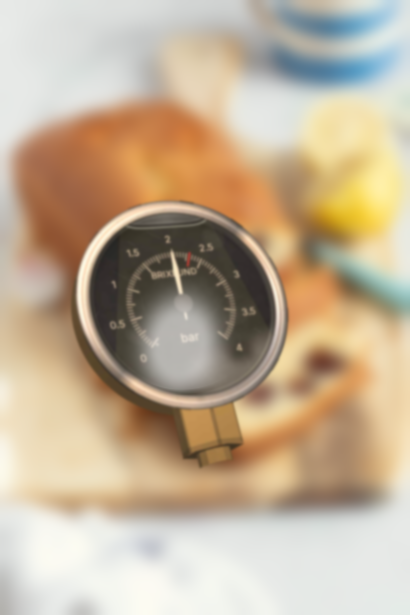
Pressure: {"value": 2, "unit": "bar"}
